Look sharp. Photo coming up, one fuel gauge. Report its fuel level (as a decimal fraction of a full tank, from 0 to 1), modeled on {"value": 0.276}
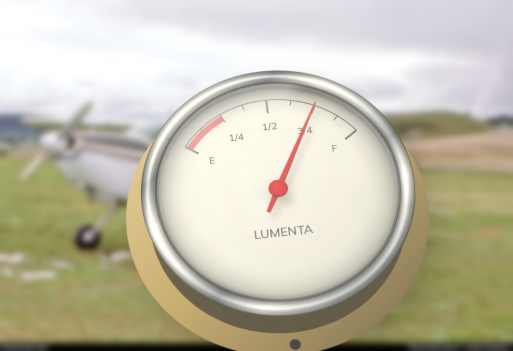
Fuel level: {"value": 0.75}
